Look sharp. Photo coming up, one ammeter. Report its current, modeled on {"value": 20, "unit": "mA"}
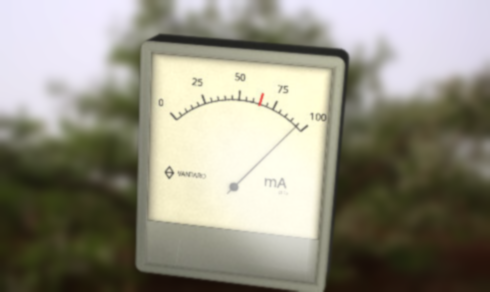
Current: {"value": 95, "unit": "mA"}
